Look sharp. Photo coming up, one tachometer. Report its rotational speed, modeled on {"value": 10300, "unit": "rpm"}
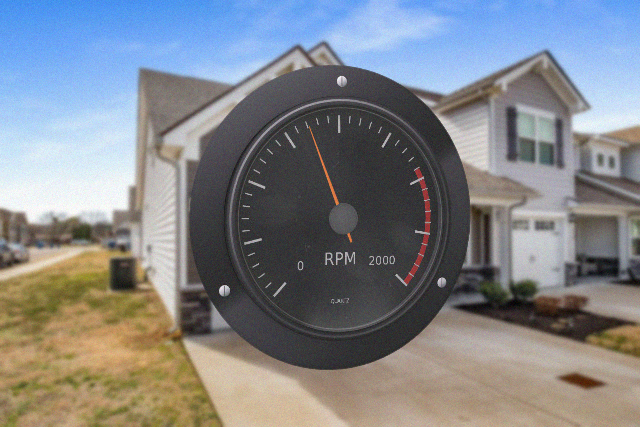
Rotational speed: {"value": 850, "unit": "rpm"}
